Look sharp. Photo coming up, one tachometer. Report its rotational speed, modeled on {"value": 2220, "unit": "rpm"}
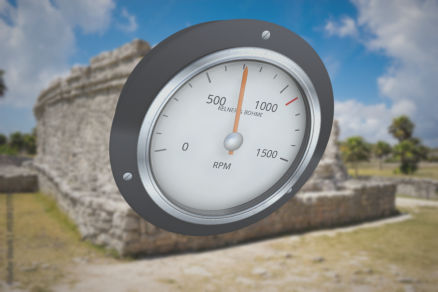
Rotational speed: {"value": 700, "unit": "rpm"}
